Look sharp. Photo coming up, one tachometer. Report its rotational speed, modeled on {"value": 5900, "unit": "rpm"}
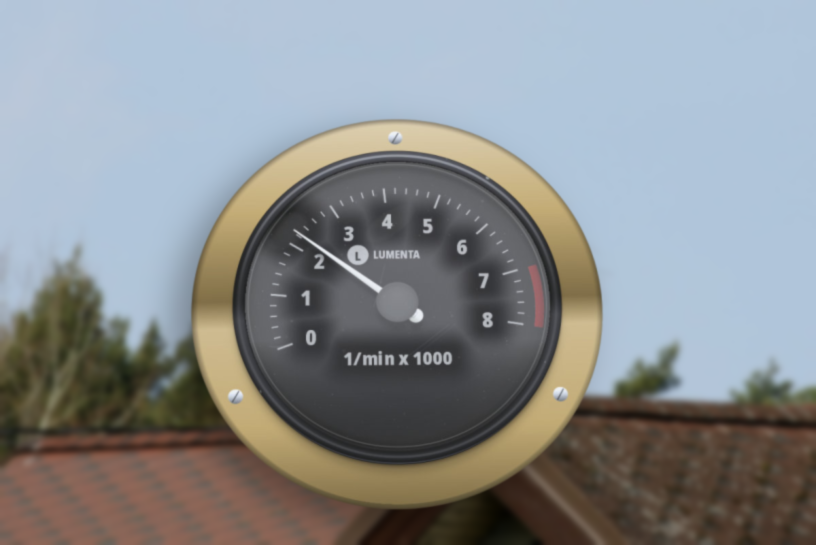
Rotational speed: {"value": 2200, "unit": "rpm"}
